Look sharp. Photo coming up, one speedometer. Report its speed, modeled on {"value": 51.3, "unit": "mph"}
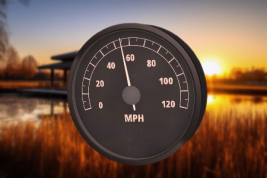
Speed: {"value": 55, "unit": "mph"}
